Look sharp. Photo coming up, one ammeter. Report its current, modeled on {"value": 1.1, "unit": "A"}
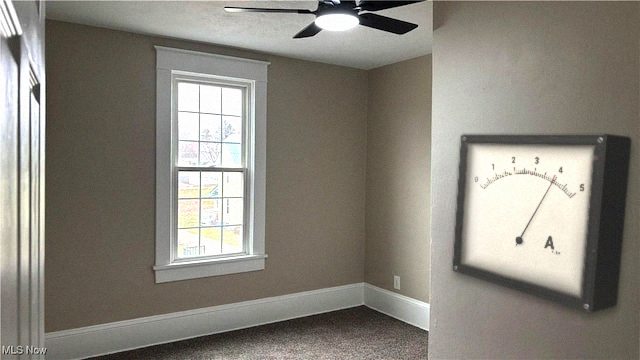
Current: {"value": 4, "unit": "A"}
